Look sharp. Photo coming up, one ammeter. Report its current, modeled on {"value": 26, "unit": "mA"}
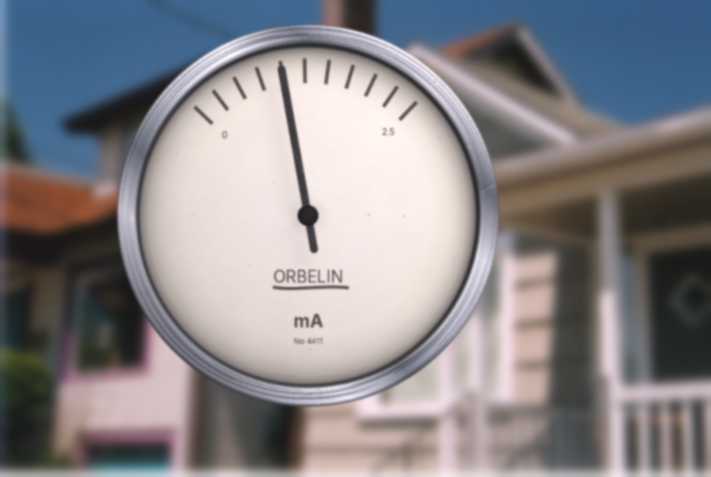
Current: {"value": 1, "unit": "mA"}
